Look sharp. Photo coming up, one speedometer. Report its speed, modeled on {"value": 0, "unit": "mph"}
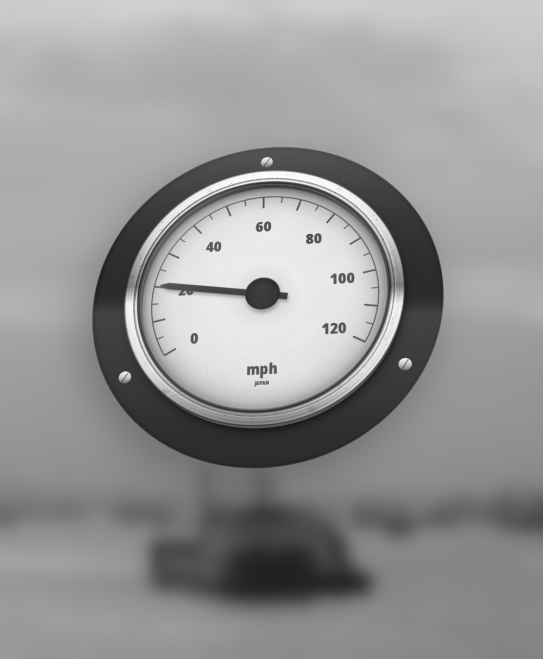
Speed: {"value": 20, "unit": "mph"}
